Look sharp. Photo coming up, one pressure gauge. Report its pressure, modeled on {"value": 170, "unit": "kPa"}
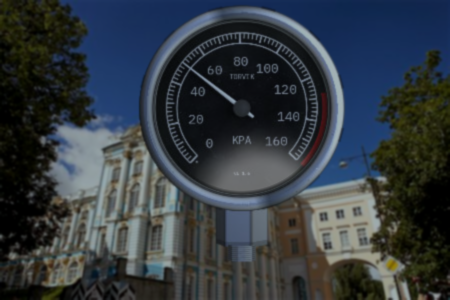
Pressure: {"value": 50, "unit": "kPa"}
